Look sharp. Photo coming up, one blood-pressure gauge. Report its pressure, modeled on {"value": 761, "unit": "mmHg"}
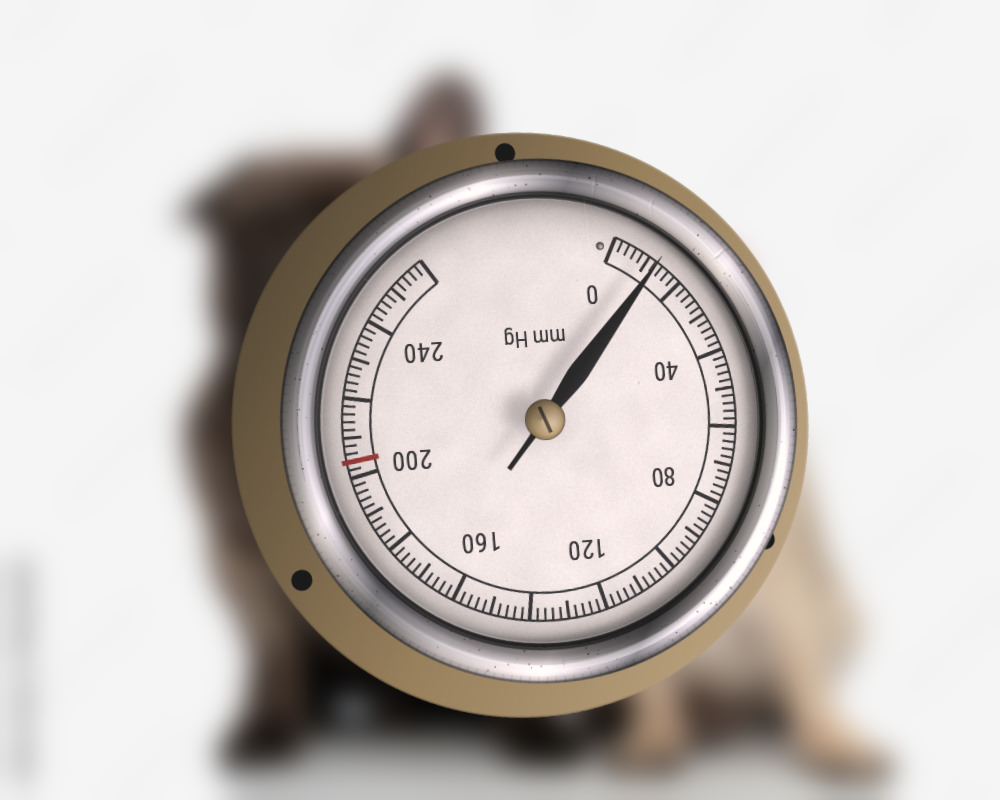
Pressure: {"value": 12, "unit": "mmHg"}
